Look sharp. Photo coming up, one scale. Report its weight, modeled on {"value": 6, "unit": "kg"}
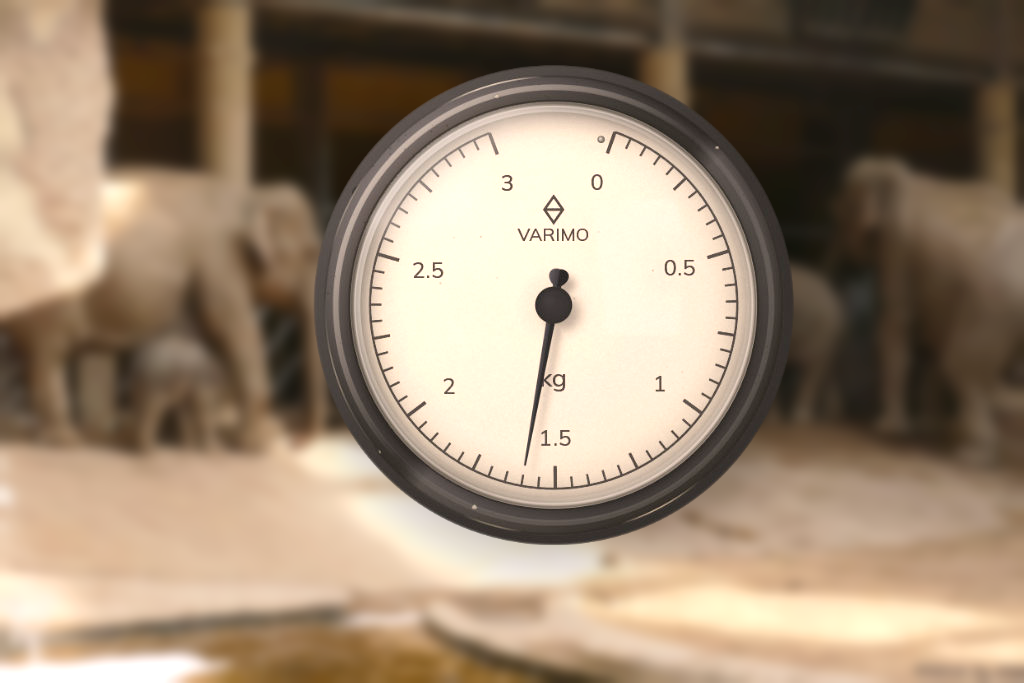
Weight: {"value": 1.6, "unit": "kg"}
